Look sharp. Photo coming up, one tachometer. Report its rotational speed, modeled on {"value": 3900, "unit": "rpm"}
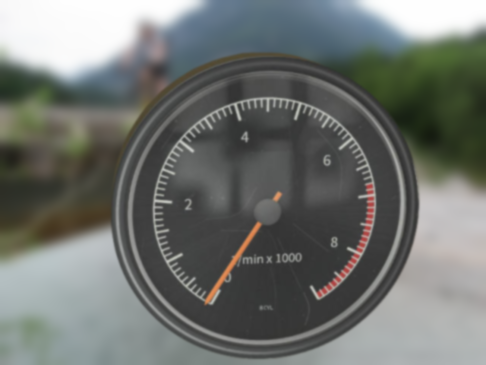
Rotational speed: {"value": 100, "unit": "rpm"}
